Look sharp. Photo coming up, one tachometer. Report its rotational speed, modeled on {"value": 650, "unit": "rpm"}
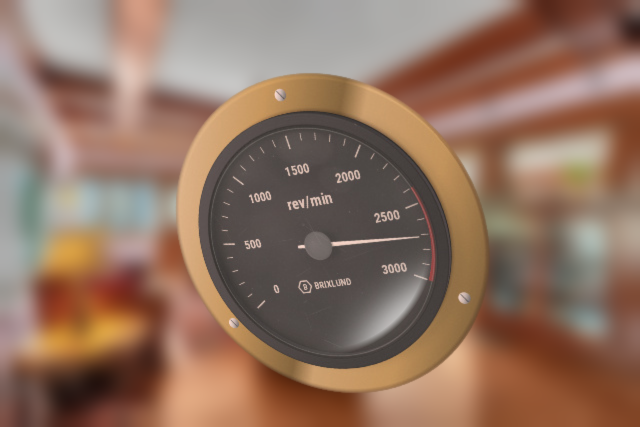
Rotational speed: {"value": 2700, "unit": "rpm"}
